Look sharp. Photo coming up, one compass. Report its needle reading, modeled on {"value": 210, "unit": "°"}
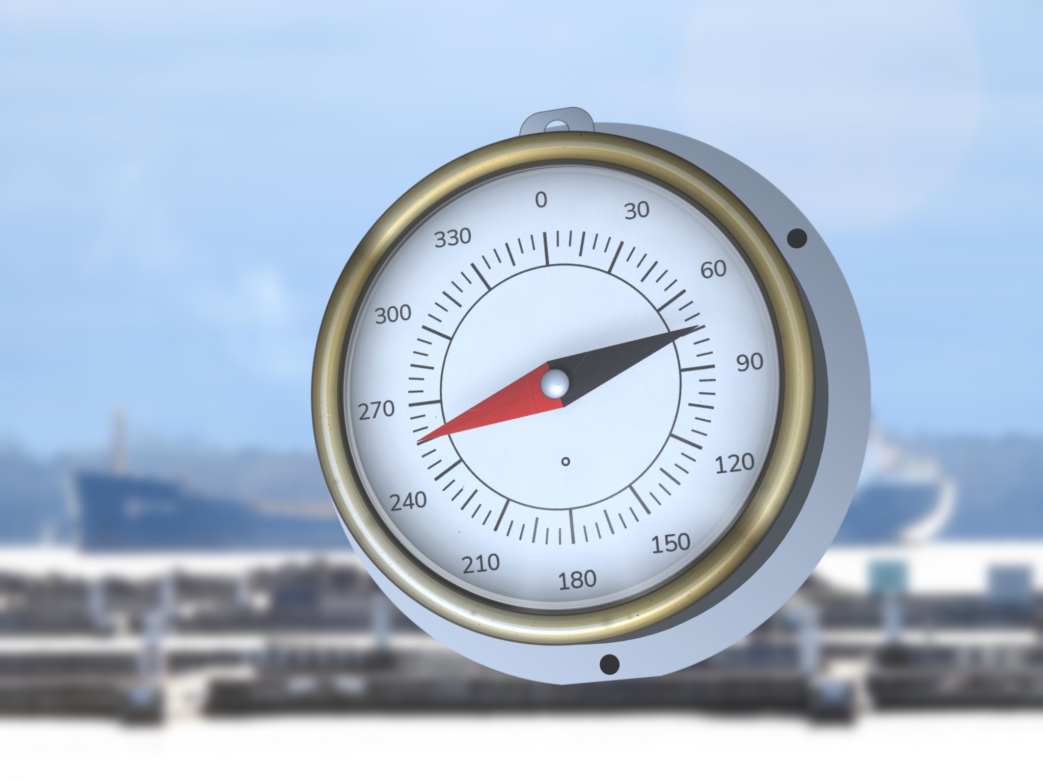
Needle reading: {"value": 255, "unit": "°"}
